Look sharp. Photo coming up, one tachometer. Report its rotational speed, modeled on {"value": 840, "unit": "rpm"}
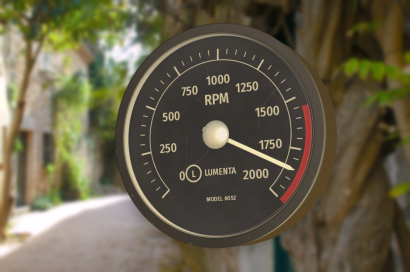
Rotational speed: {"value": 1850, "unit": "rpm"}
